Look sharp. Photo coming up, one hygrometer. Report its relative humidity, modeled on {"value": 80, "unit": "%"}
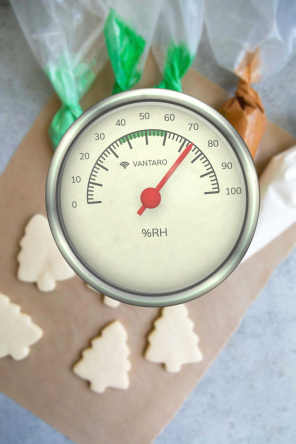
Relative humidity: {"value": 74, "unit": "%"}
